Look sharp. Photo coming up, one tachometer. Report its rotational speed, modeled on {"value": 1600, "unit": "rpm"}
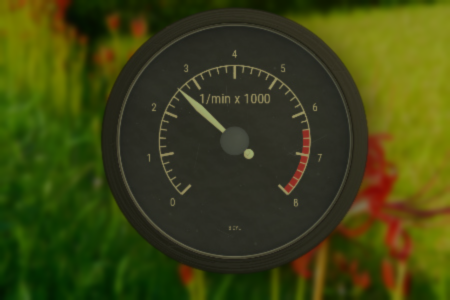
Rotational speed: {"value": 2600, "unit": "rpm"}
